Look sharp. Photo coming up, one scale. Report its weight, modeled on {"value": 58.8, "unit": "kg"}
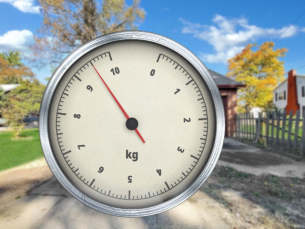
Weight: {"value": 9.5, "unit": "kg"}
